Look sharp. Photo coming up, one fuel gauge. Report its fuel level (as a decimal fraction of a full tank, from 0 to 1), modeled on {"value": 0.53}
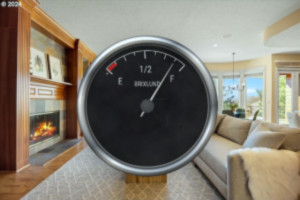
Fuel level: {"value": 0.875}
